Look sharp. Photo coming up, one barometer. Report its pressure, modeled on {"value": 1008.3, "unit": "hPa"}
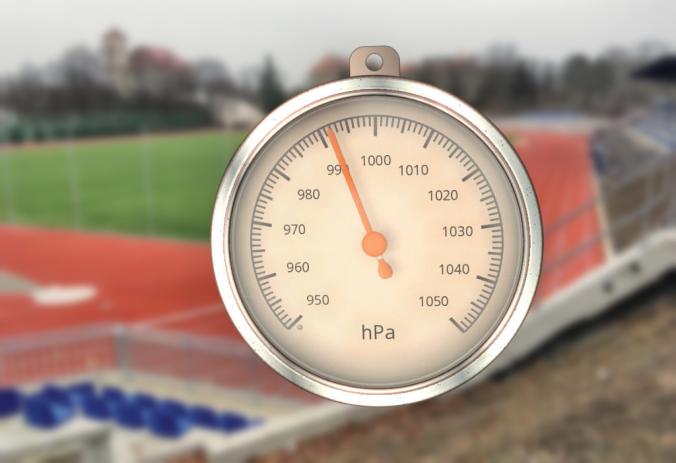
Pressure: {"value": 992, "unit": "hPa"}
